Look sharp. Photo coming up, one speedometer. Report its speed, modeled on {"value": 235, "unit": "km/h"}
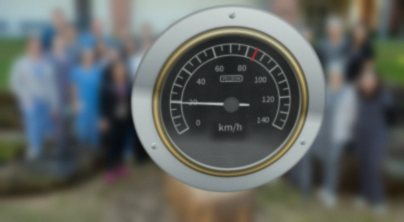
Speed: {"value": 20, "unit": "km/h"}
